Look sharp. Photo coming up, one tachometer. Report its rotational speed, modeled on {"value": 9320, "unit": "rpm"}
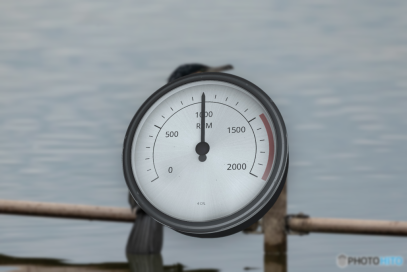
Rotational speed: {"value": 1000, "unit": "rpm"}
